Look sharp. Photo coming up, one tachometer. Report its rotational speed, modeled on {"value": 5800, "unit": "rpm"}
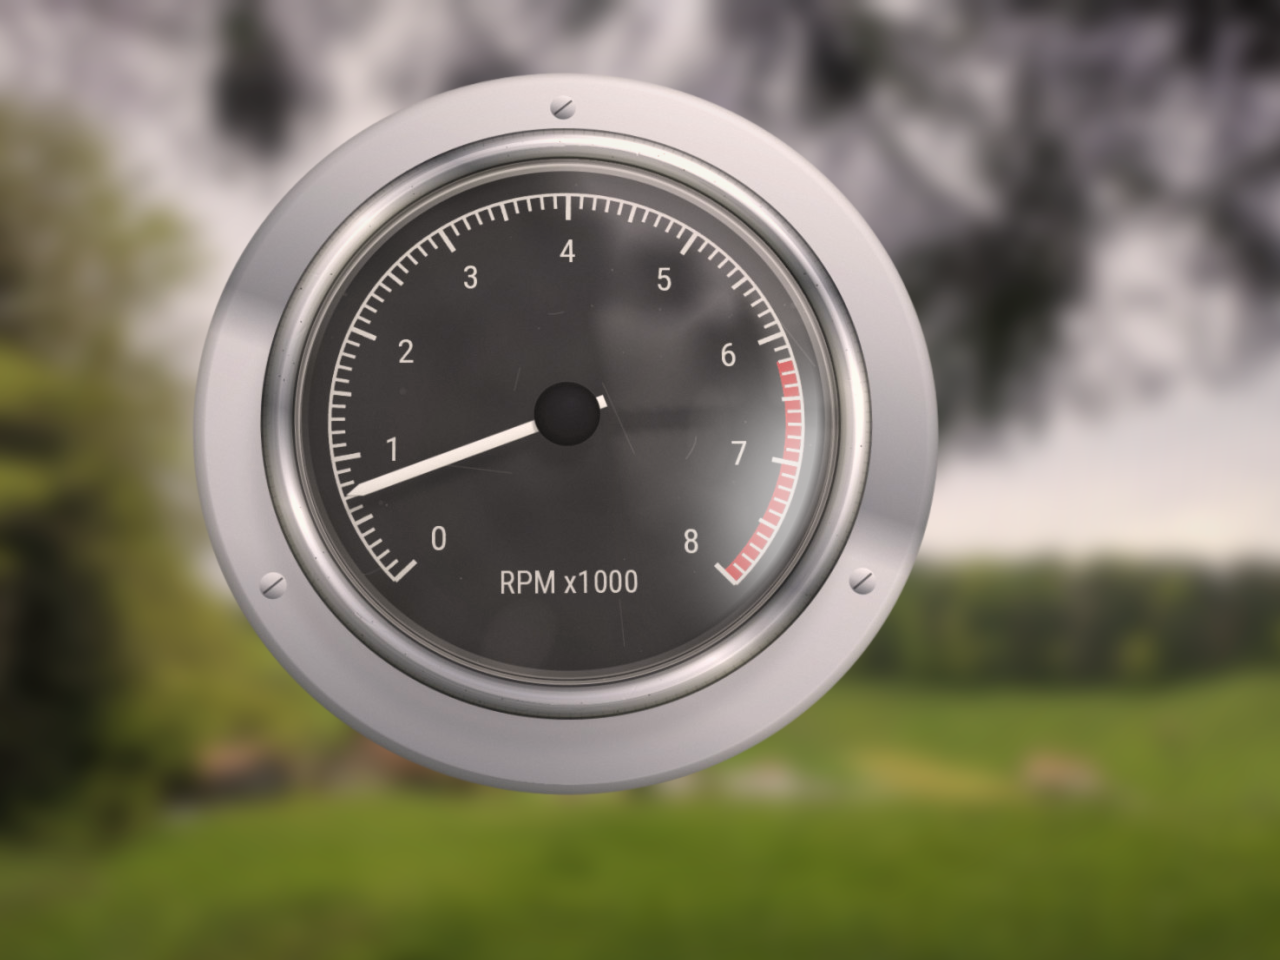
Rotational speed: {"value": 700, "unit": "rpm"}
